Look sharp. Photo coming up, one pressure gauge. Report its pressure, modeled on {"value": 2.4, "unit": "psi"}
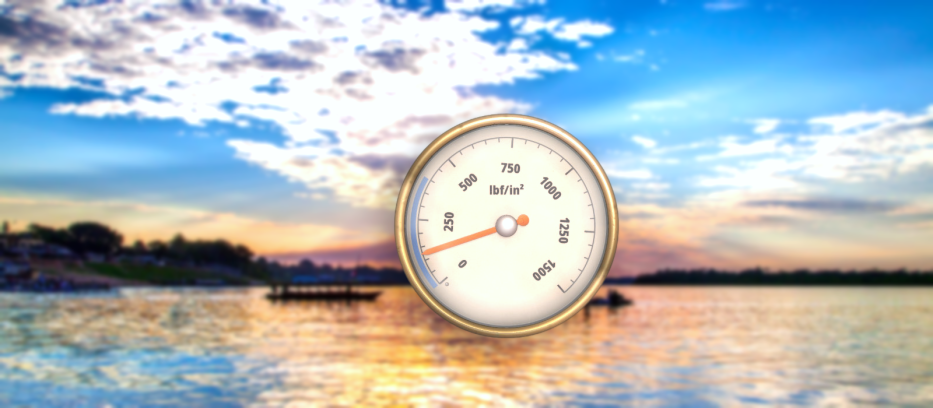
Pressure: {"value": 125, "unit": "psi"}
